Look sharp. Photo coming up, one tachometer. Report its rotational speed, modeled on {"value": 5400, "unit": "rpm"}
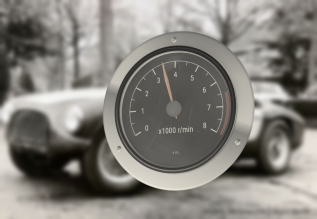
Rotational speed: {"value": 3500, "unit": "rpm"}
